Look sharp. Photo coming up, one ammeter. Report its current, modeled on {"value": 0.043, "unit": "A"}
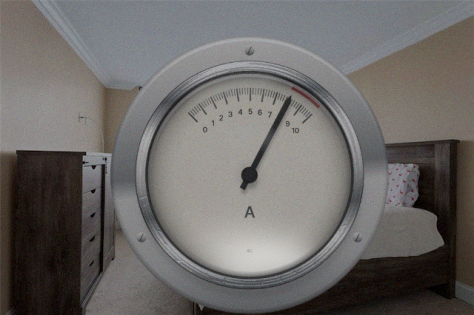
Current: {"value": 8, "unit": "A"}
